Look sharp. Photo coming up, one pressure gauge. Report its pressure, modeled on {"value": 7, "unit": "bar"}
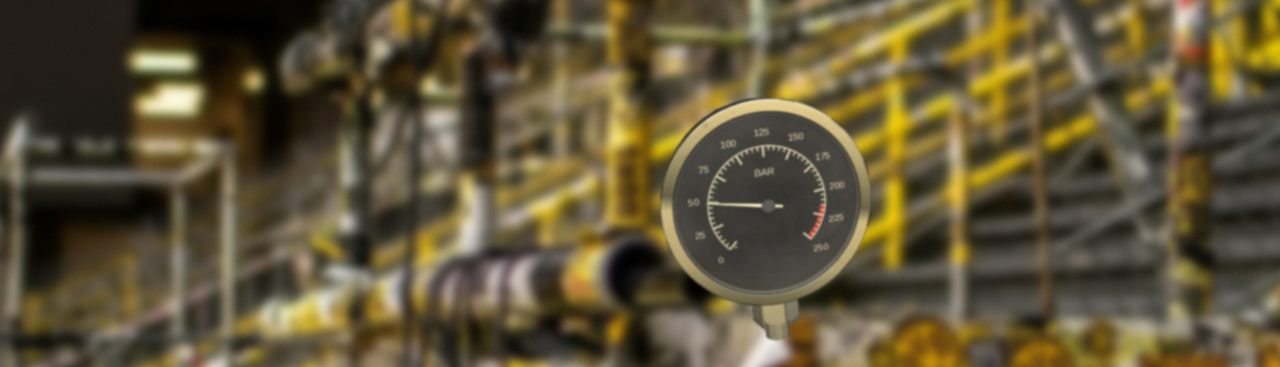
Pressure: {"value": 50, "unit": "bar"}
